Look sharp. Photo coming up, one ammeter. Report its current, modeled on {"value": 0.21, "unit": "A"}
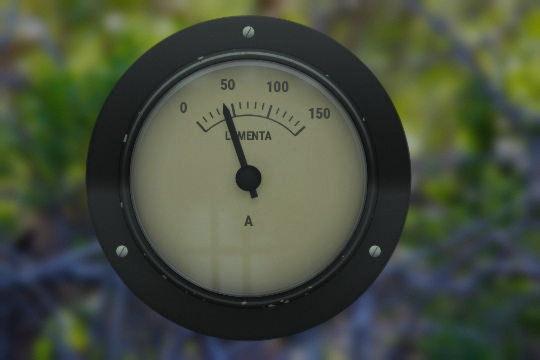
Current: {"value": 40, "unit": "A"}
